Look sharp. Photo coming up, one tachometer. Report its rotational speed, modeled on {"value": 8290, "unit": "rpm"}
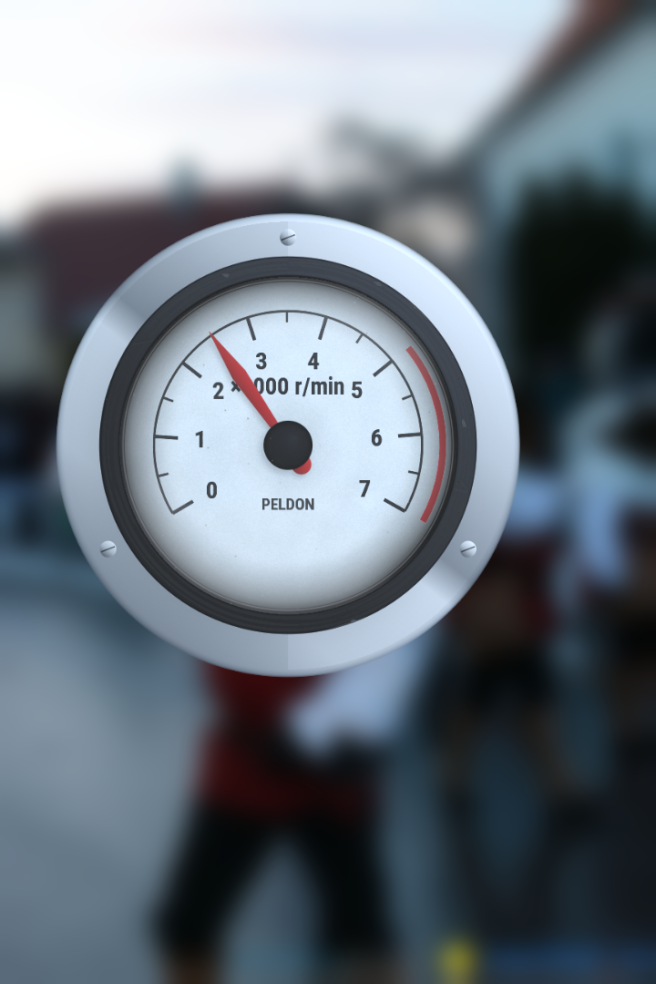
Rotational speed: {"value": 2500, "unit": "rpm"}
